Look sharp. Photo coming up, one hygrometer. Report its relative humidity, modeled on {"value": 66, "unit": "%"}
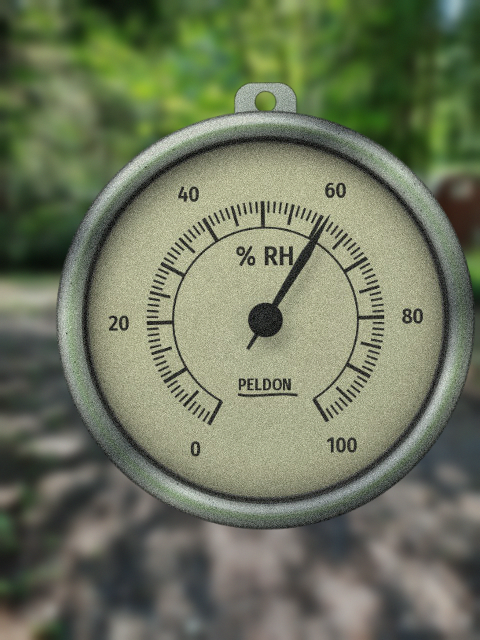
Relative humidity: {"value": 61, "unit": "%"}
